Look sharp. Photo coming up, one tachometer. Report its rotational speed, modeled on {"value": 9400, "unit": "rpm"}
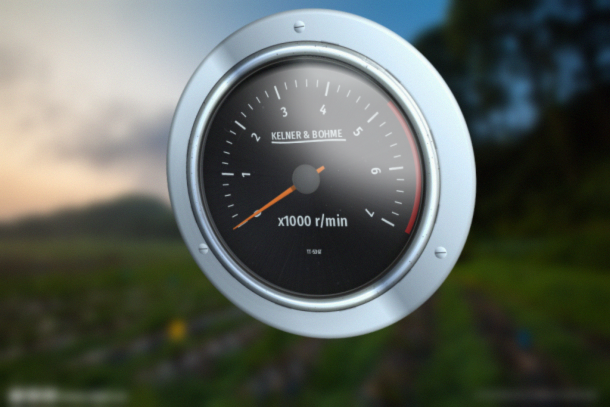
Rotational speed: {"value": 0, "unit": "rpm"}
